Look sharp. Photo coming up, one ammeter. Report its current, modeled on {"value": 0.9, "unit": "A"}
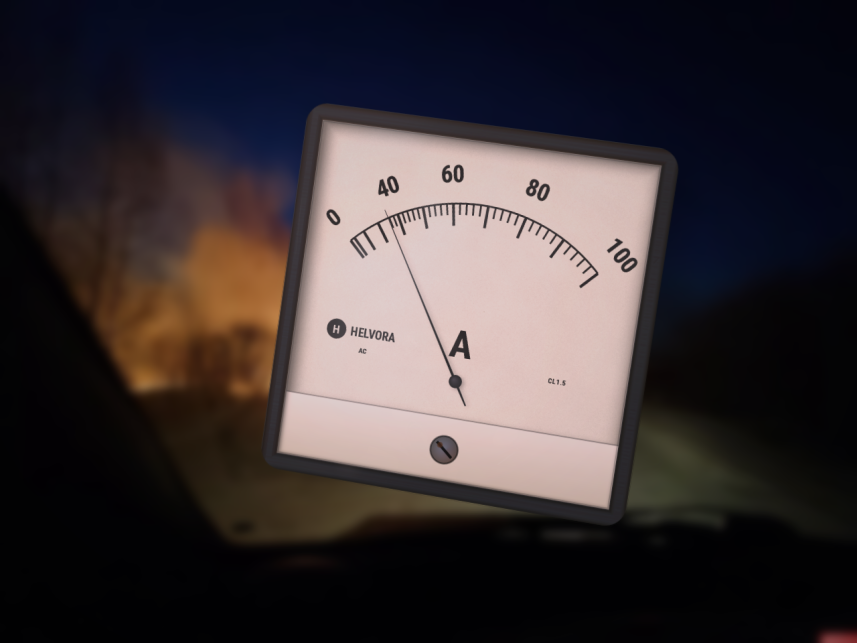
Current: {"value": 36, "unit": "A"}
